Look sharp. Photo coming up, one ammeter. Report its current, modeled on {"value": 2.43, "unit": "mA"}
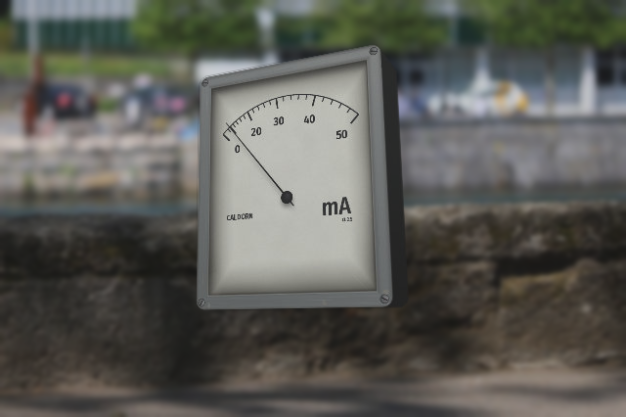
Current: {"value": 10, "unit": "mA"}
